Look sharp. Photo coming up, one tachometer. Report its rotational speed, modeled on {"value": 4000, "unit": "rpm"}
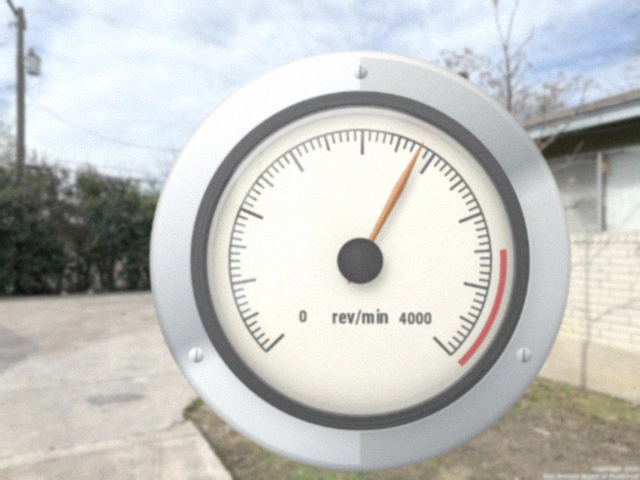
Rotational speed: {"value": 2400, "unit": "rpm"}
